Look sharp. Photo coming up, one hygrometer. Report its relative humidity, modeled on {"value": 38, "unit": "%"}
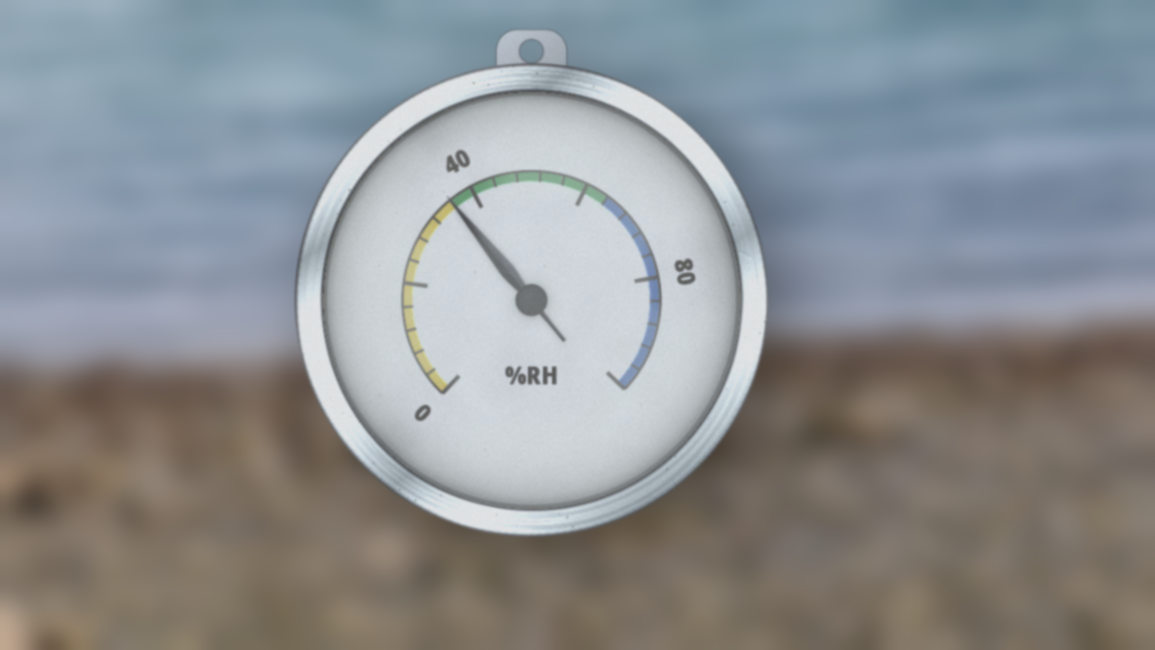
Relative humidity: {"value": 36, "unit": "%"}
